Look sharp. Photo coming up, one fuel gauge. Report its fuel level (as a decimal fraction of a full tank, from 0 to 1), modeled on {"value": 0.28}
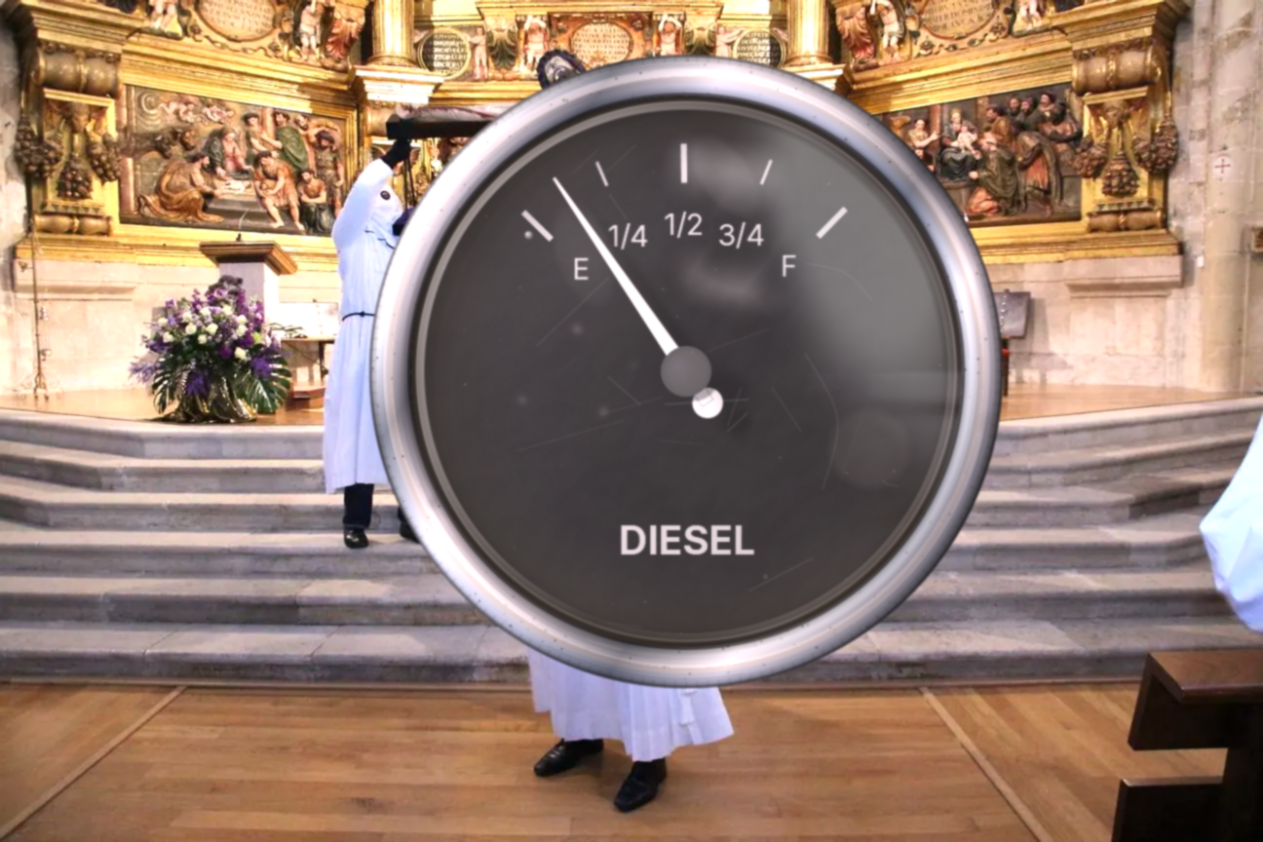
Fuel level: {"value": 0.125}
